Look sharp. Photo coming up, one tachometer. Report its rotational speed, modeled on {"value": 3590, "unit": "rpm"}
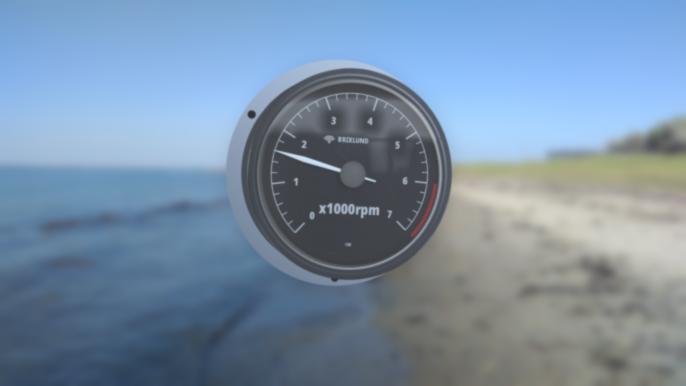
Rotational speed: {"value": 1600, "unit": "rpm"}
